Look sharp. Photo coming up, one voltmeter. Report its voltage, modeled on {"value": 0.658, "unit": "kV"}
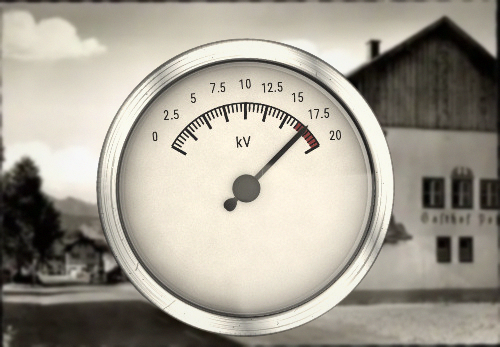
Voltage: {"value": 17.5, "unit": "kV"}
